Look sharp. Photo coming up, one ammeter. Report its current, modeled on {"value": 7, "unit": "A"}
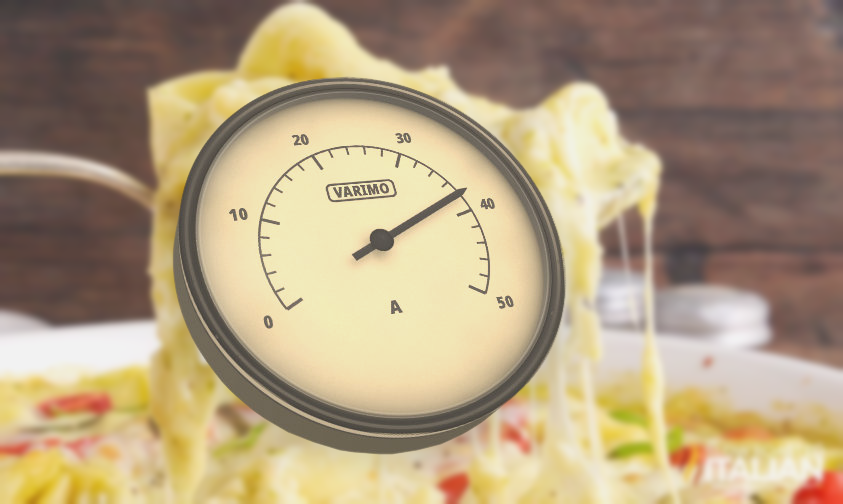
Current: {"value": 38, "unit": "A"}
